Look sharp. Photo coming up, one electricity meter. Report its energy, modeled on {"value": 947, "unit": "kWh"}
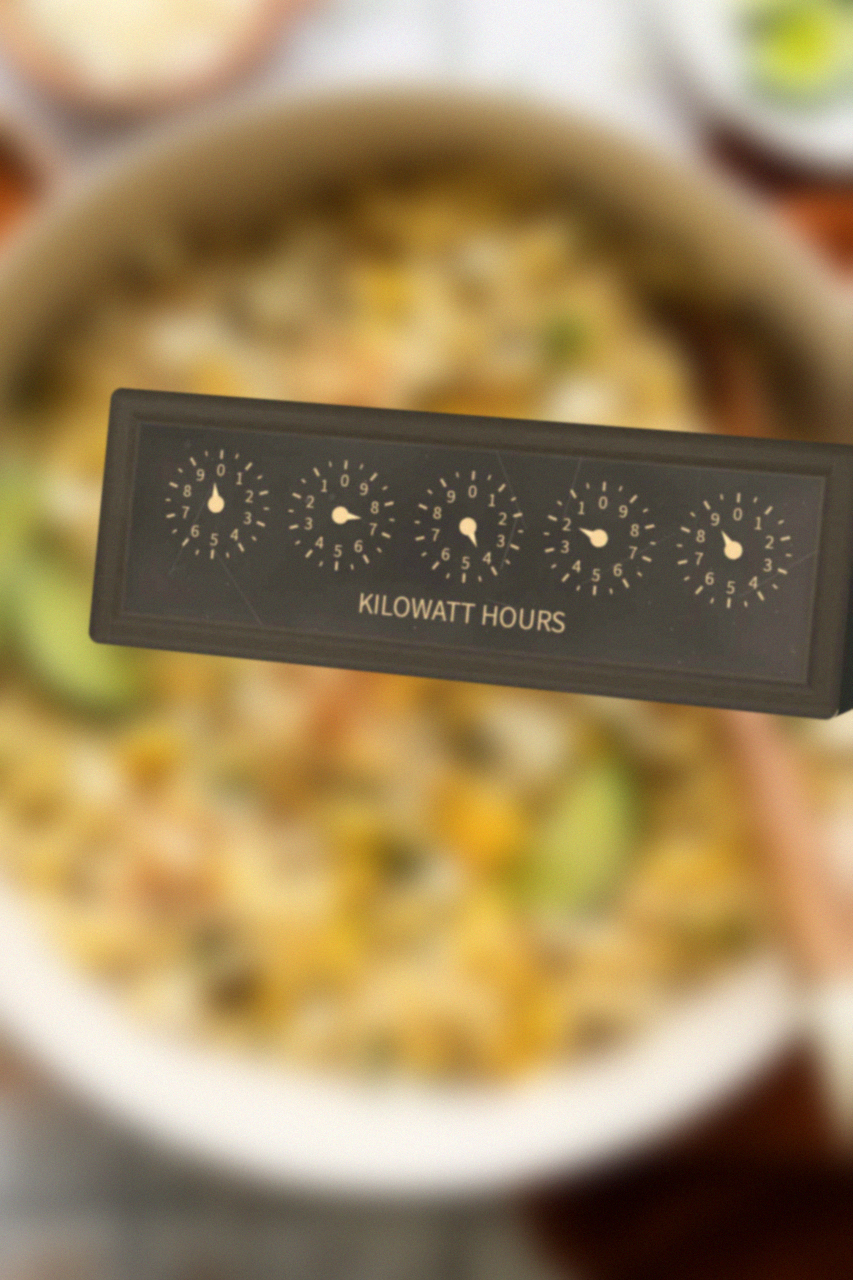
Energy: {"value": 97419, "unit": "kWh"}
